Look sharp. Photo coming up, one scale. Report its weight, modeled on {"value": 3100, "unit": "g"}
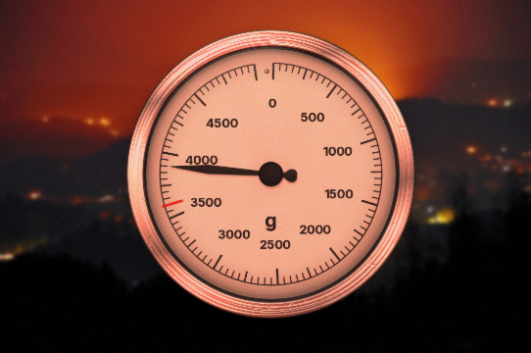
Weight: {"value": 3900, "unit": "g"}
